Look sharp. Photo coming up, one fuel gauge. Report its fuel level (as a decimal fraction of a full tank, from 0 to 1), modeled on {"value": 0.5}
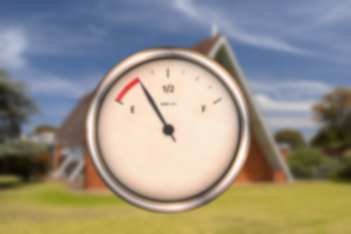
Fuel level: {"value": 0.25}
